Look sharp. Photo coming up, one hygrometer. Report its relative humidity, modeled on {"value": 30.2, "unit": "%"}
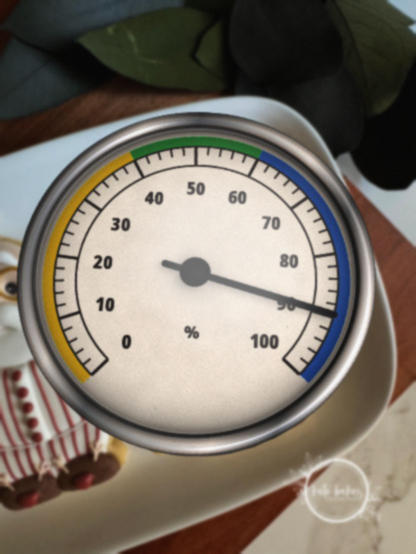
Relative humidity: {"value": 90, "unit": "%"}
